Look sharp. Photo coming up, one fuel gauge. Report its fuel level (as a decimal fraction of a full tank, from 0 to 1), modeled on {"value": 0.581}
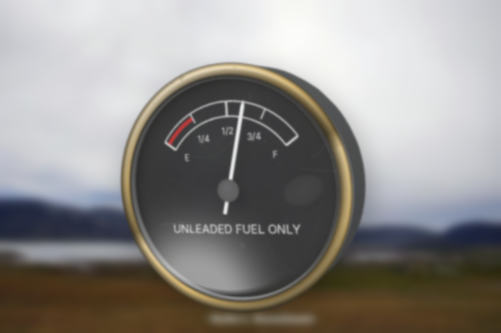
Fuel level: {"value": 0.625}
